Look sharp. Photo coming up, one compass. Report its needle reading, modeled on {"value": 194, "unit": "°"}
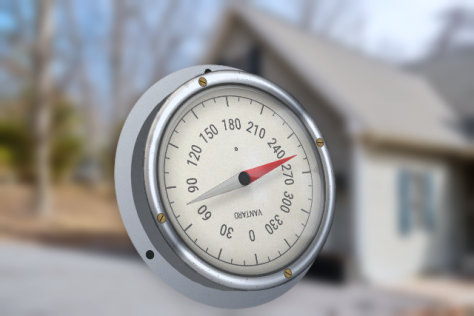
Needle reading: {"value": 255, "unit": "°"}
